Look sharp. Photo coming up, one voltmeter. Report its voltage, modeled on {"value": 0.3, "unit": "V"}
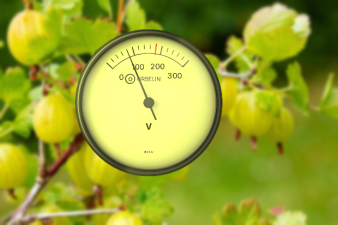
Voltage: {"value": 80, "unit": "V"}
